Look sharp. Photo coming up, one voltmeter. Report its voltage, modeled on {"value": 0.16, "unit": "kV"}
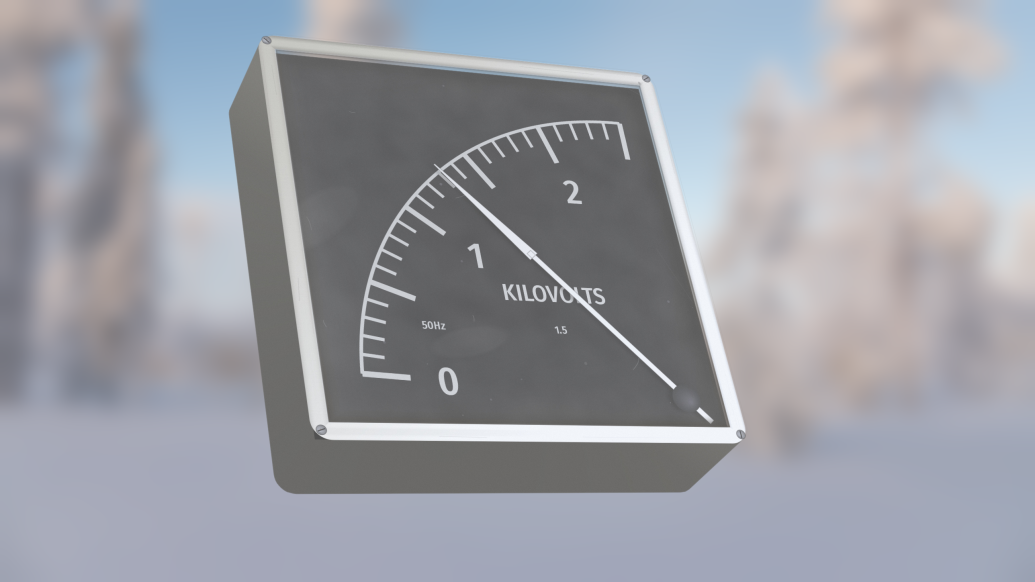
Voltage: {"value": 1.3, "unit": "kV"}
